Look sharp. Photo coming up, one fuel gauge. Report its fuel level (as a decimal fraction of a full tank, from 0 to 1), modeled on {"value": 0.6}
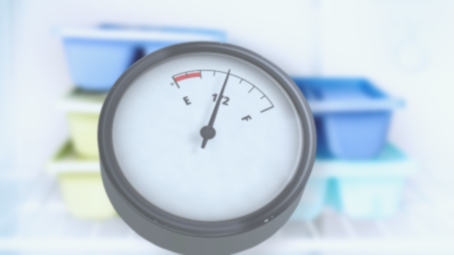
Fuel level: {"value": 0.5}
